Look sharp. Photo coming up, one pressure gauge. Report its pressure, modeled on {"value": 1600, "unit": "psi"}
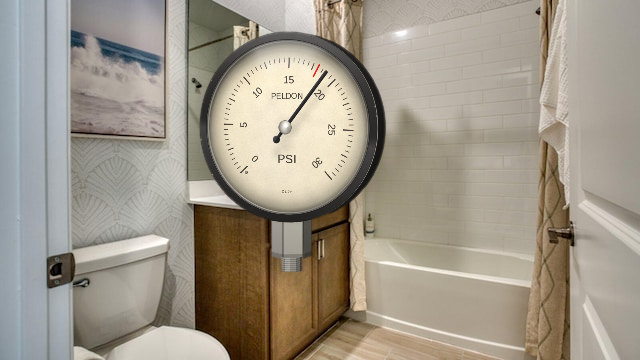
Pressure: {"value": 19, "unit": "psi"}
